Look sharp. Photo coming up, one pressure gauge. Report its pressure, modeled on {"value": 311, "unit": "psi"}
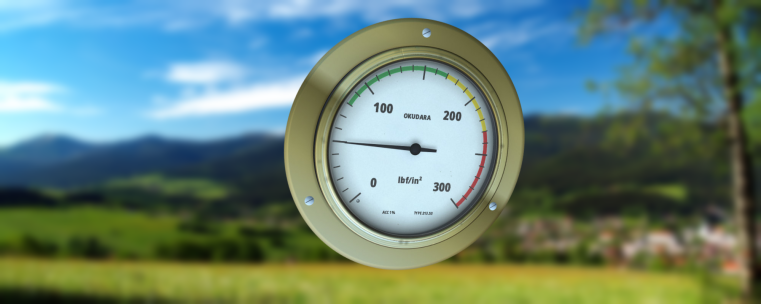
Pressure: {"value": 50, "unit": "psi"}
